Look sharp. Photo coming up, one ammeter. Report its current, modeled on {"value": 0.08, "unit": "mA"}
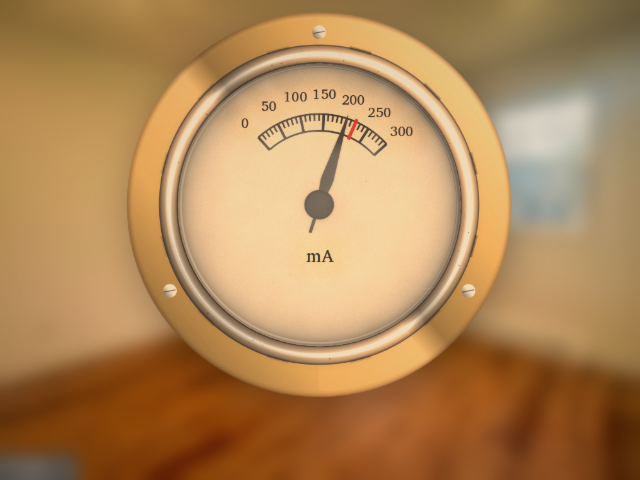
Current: {"value": 200, "unit": "mA"}
